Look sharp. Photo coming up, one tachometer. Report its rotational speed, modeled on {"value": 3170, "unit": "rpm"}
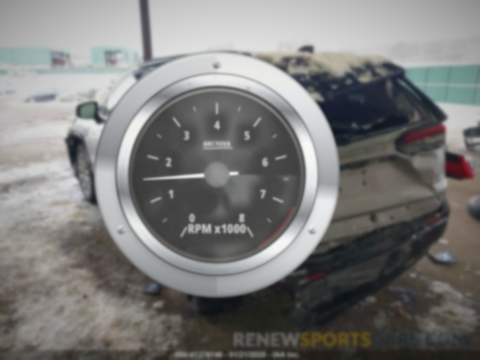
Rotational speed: {"value": 1500, "unit": "rpm"}
